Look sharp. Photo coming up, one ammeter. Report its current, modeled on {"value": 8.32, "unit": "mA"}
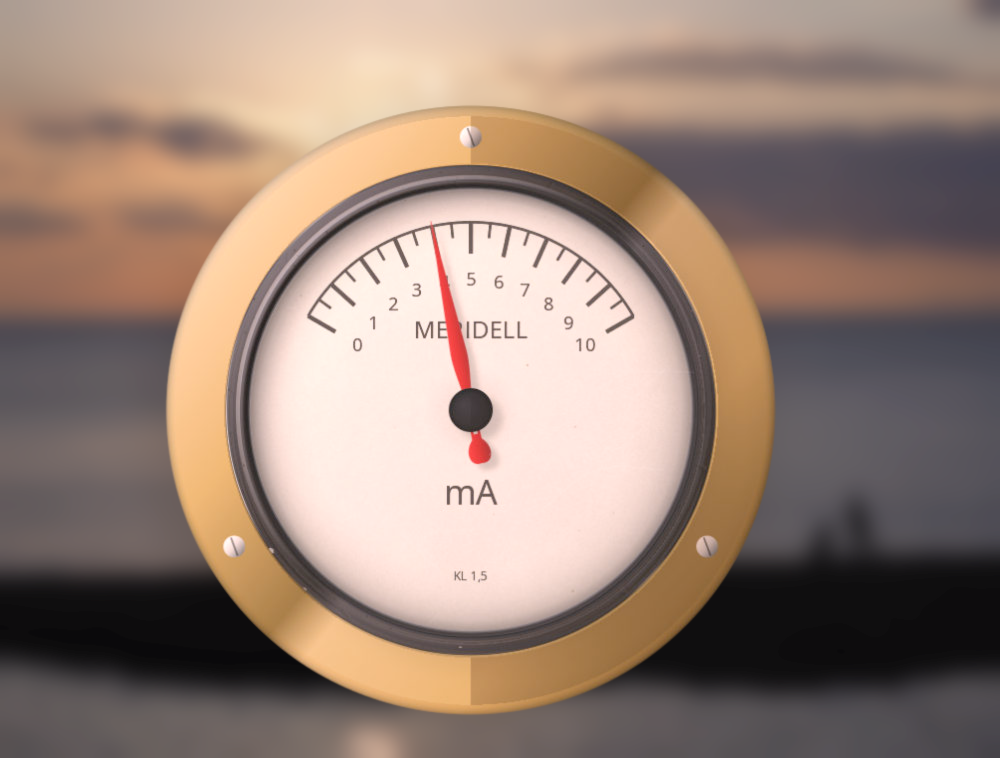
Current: {"value": 4, "unit": "mA"}
